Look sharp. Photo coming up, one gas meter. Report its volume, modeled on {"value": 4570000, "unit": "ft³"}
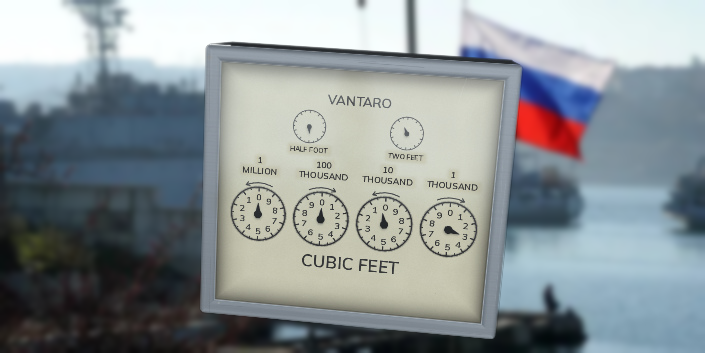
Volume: {"value": 300, "unit": "ft³"}
